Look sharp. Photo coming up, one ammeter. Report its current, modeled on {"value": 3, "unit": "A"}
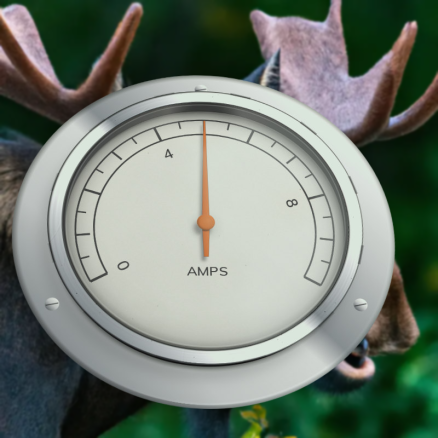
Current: {"value": 5, "unit": "A"}
